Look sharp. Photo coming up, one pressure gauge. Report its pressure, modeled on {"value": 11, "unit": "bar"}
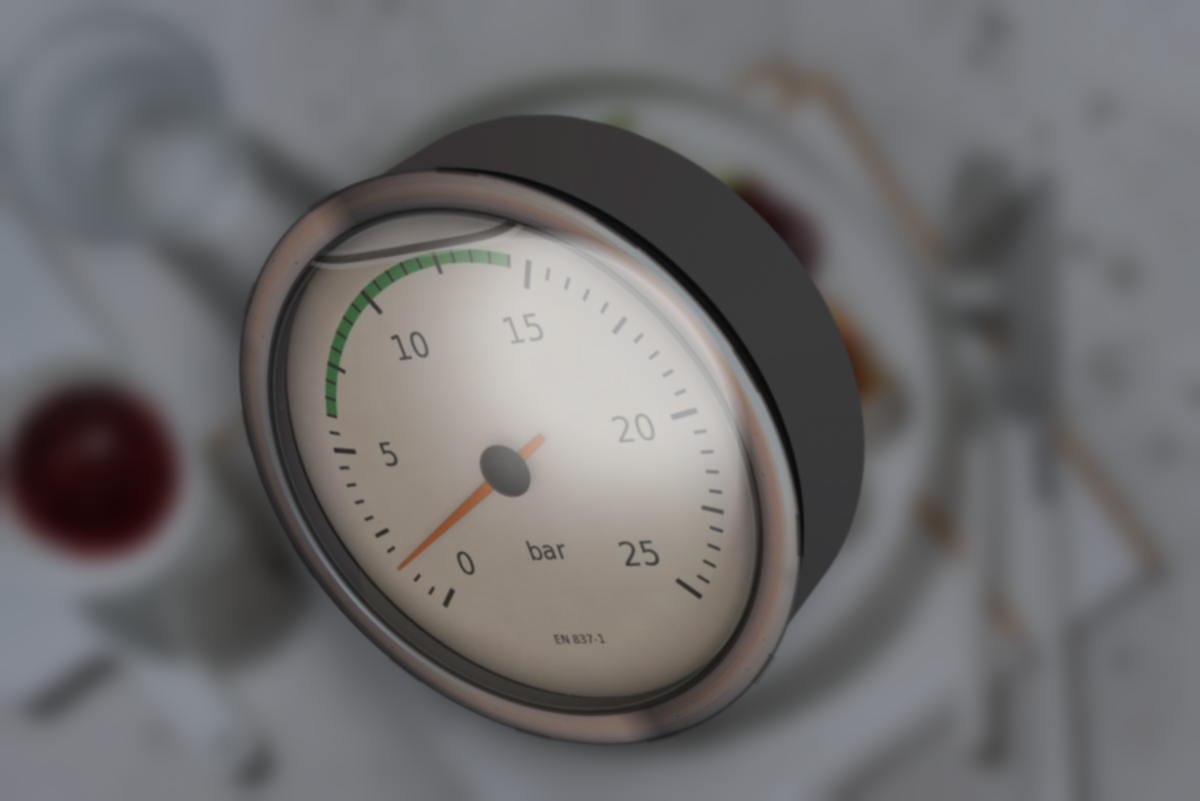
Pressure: {"value": 1.5, "unit": "bar"}
